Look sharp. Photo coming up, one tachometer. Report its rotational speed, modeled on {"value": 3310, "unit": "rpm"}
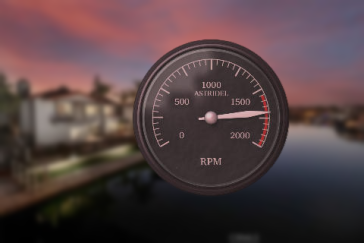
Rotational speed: {"value": 1700, "unit": "rpm"}
